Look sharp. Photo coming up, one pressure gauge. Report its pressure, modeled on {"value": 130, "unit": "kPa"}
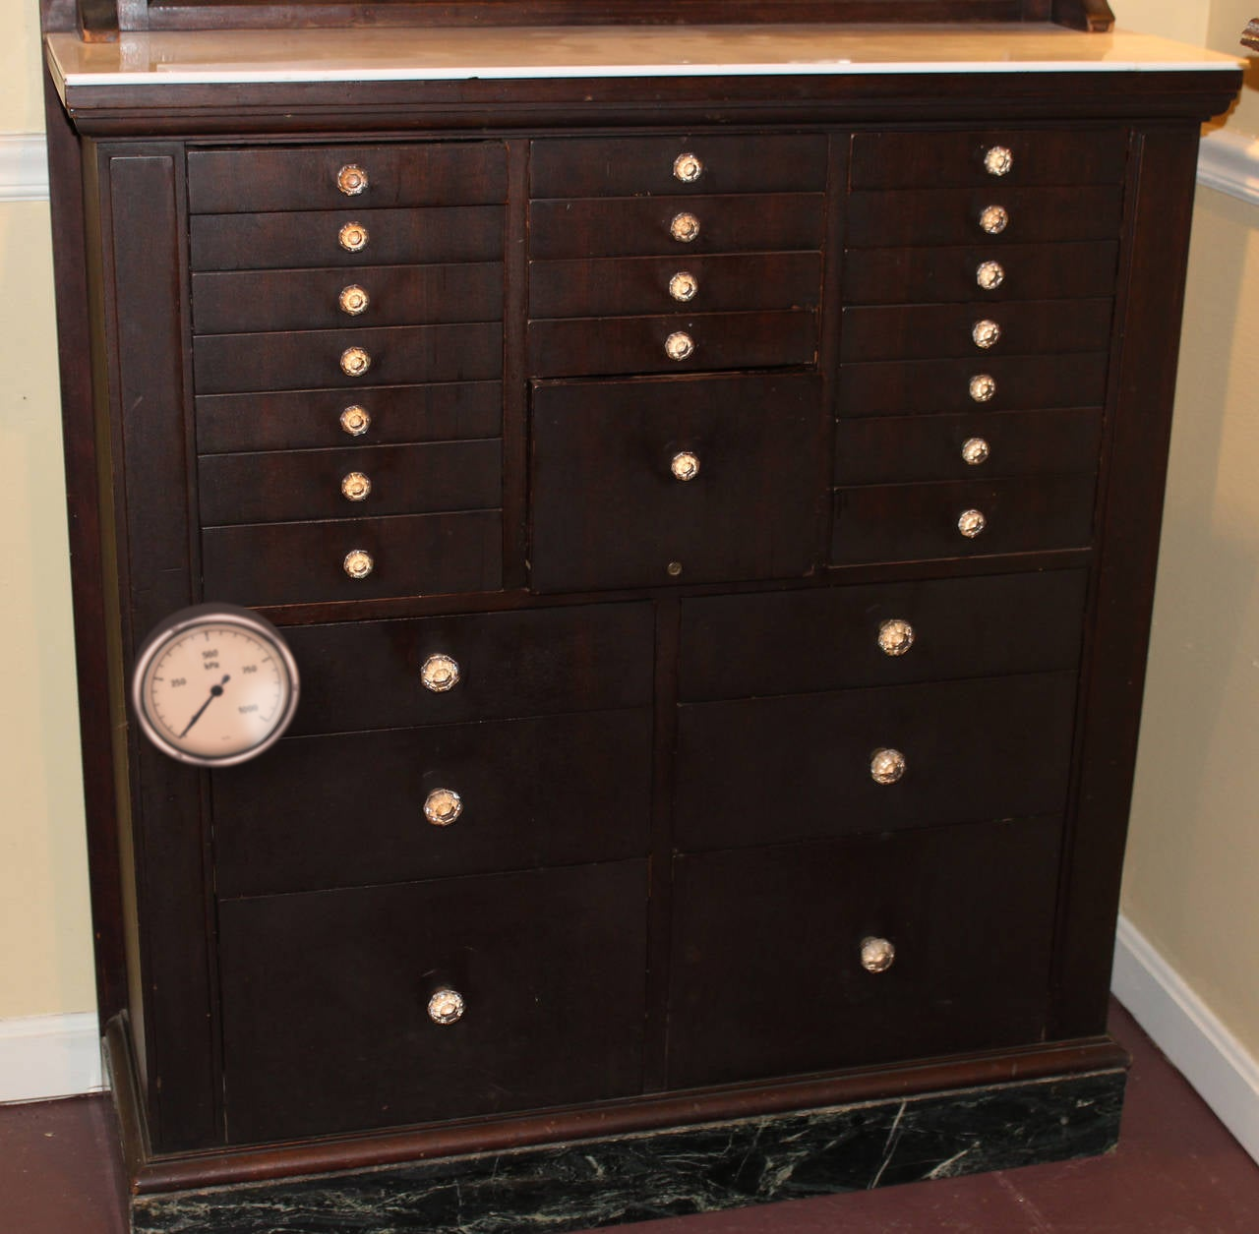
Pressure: {"value": 0, "unit": "kPa"}
